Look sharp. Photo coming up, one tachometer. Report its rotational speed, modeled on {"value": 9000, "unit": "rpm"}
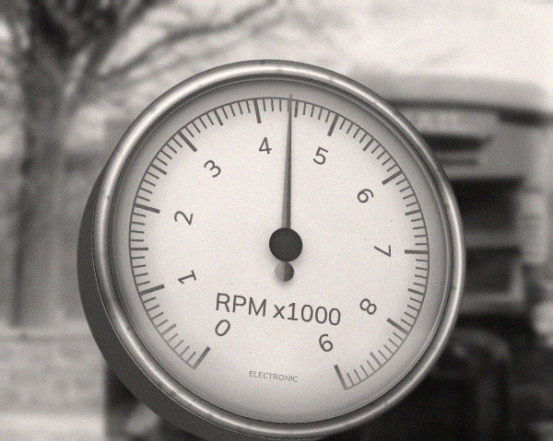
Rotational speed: {"value": 4400, "unit": "rpm"}
